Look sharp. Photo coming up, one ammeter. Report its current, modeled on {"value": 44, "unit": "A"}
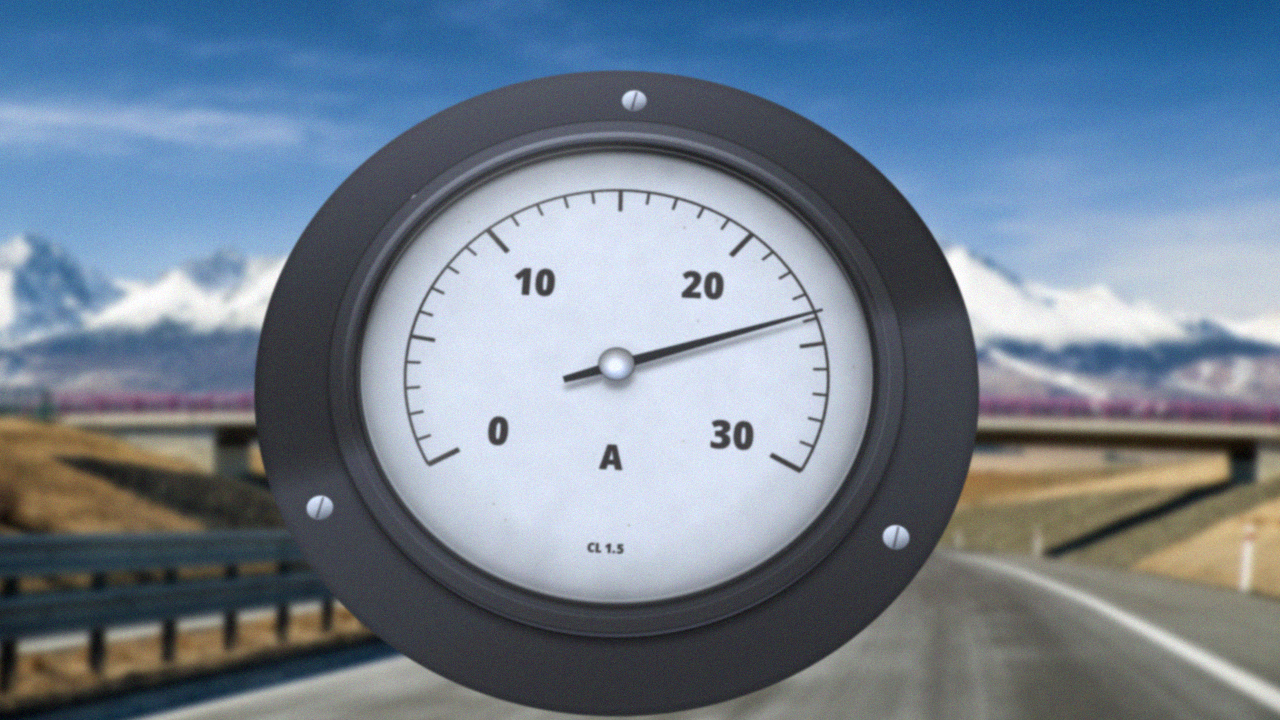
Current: {"value": 24, "unit": "A"}
